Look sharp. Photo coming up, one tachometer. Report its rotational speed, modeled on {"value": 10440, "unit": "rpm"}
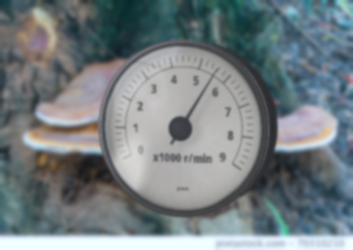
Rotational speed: {"value": 5600, "unit": "rpm"}
